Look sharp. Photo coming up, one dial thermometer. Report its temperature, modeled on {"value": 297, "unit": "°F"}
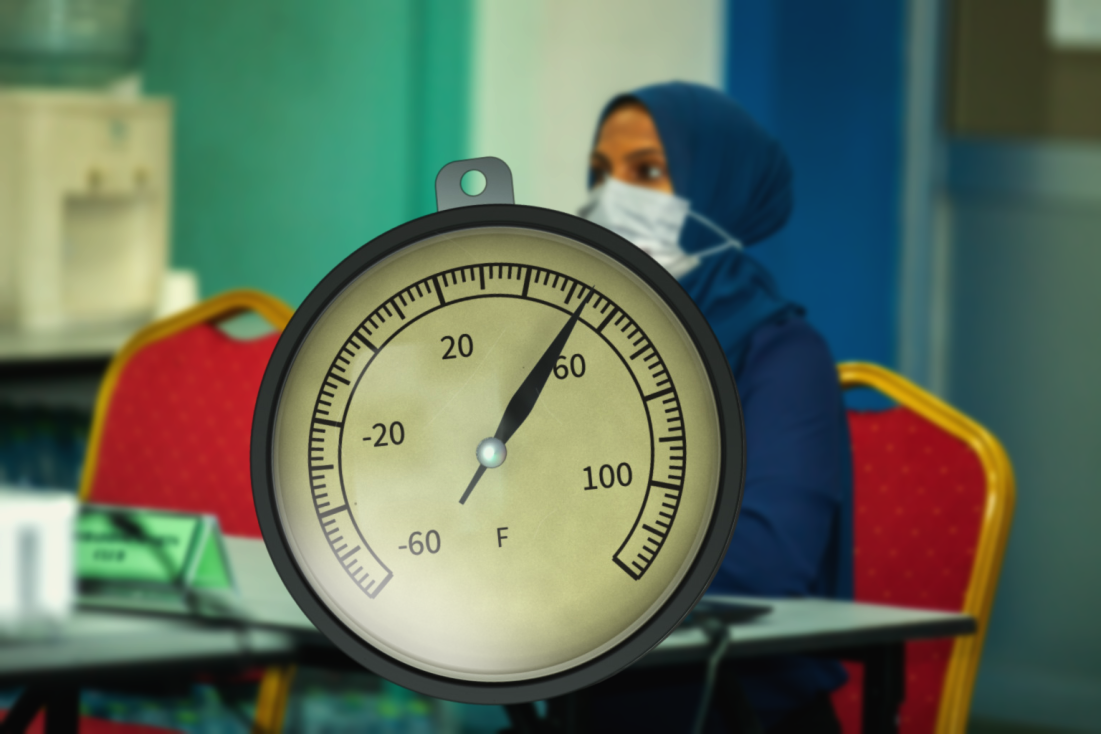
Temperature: {"value": 54, "unit": "°F"}
